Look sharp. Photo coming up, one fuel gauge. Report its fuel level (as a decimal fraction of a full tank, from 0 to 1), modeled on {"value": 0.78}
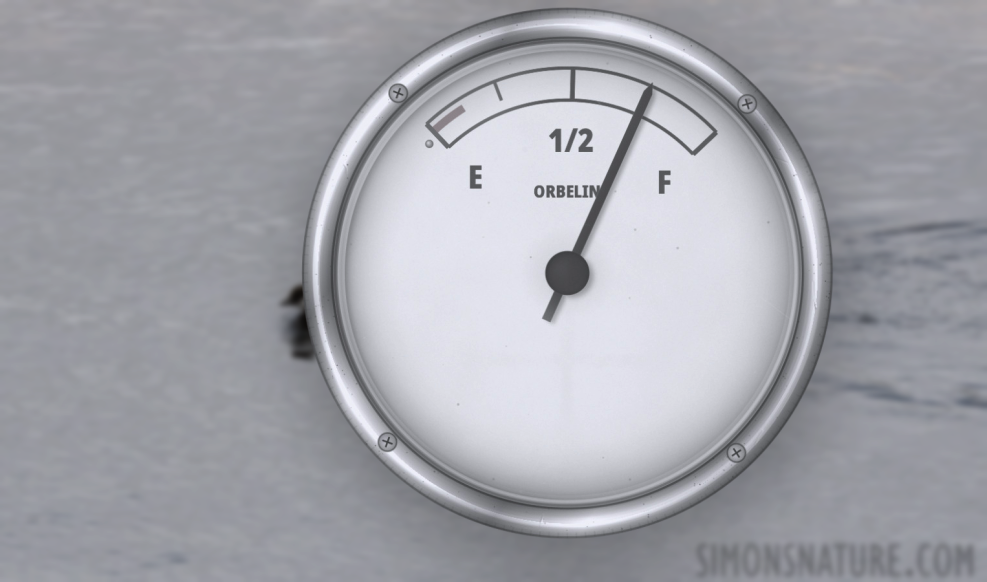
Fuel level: {"value": 0.75}
